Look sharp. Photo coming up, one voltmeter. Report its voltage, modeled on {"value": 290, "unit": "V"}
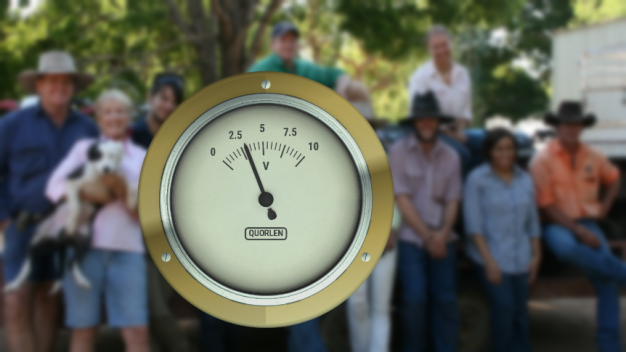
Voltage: {"value": 3, "unit": "V"}
